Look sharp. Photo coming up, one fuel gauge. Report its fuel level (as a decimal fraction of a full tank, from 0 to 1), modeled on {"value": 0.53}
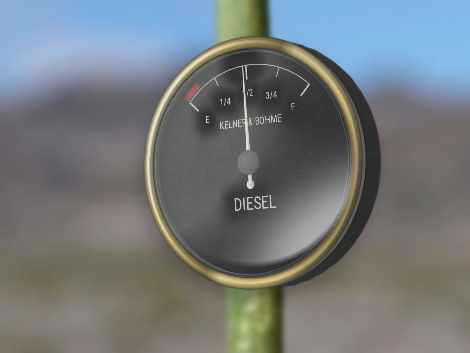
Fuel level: {"value": 0.5}
